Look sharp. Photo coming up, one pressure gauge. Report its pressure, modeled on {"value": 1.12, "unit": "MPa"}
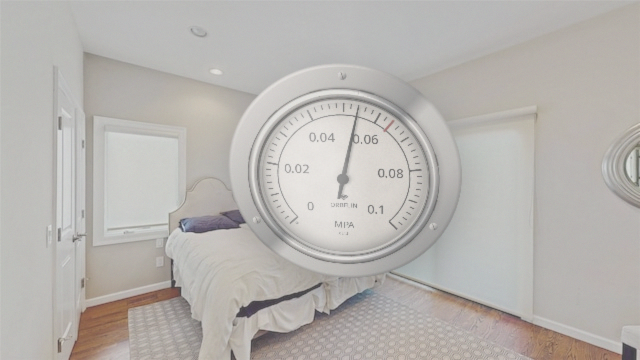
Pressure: {"value": 0.054, "unit": "MPa"}
